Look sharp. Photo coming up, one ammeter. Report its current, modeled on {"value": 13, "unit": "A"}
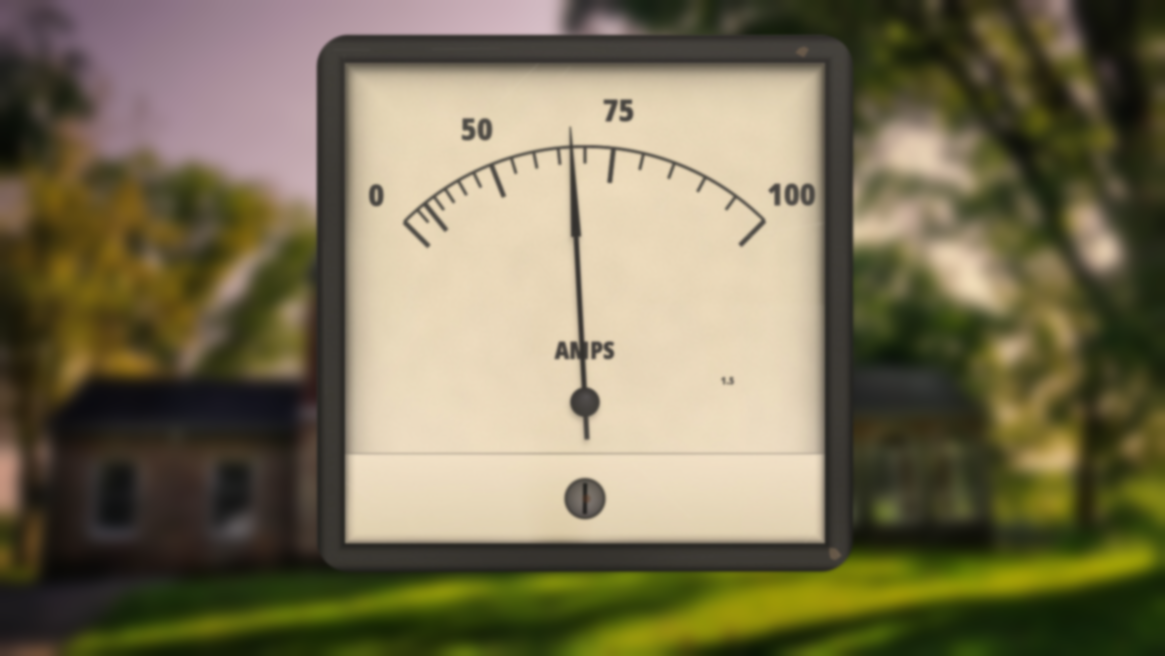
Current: {"value": 67.5, "unit": "A"}
